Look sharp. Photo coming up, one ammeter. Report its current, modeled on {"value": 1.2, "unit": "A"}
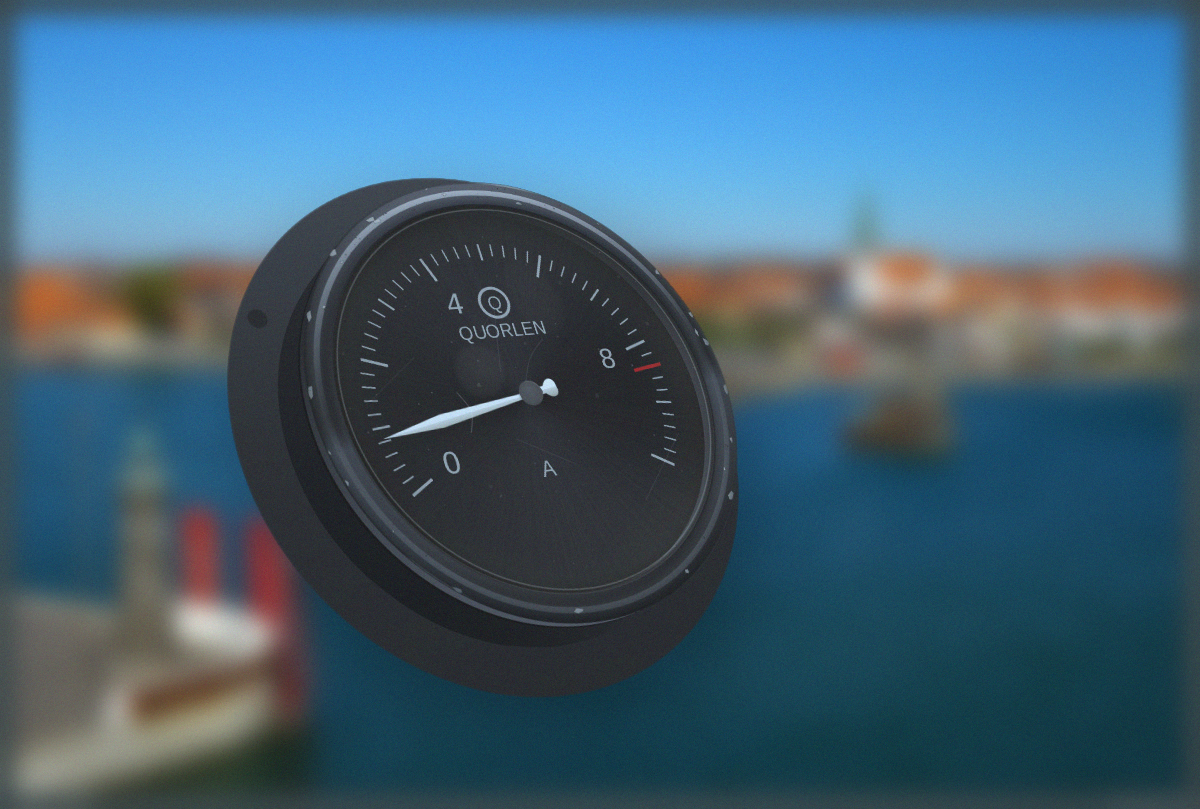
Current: {"value": 0.8, "unit": "A"}
